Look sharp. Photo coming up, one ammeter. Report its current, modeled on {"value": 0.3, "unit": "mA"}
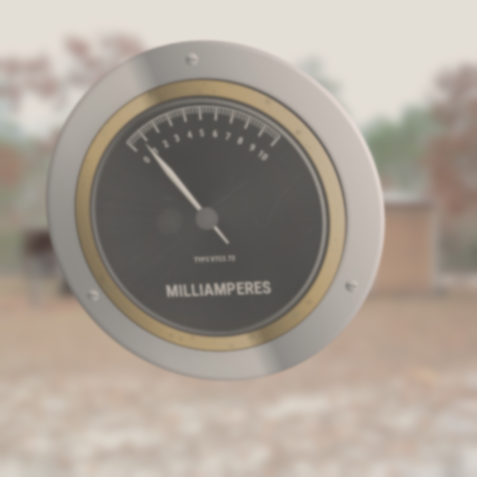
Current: {"value": 1, "unit": "mA"}
